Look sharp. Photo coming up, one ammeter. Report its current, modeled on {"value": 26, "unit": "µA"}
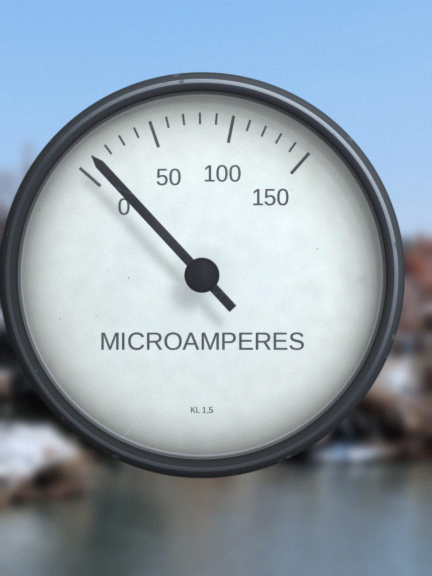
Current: {"value": 10, "unit": "µA"}
